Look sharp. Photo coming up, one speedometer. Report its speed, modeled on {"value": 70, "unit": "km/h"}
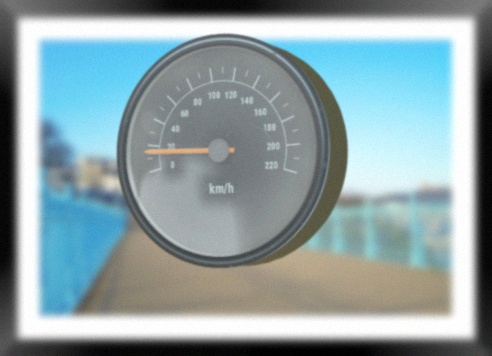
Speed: {"value": 15, "unit": "km/h"}
